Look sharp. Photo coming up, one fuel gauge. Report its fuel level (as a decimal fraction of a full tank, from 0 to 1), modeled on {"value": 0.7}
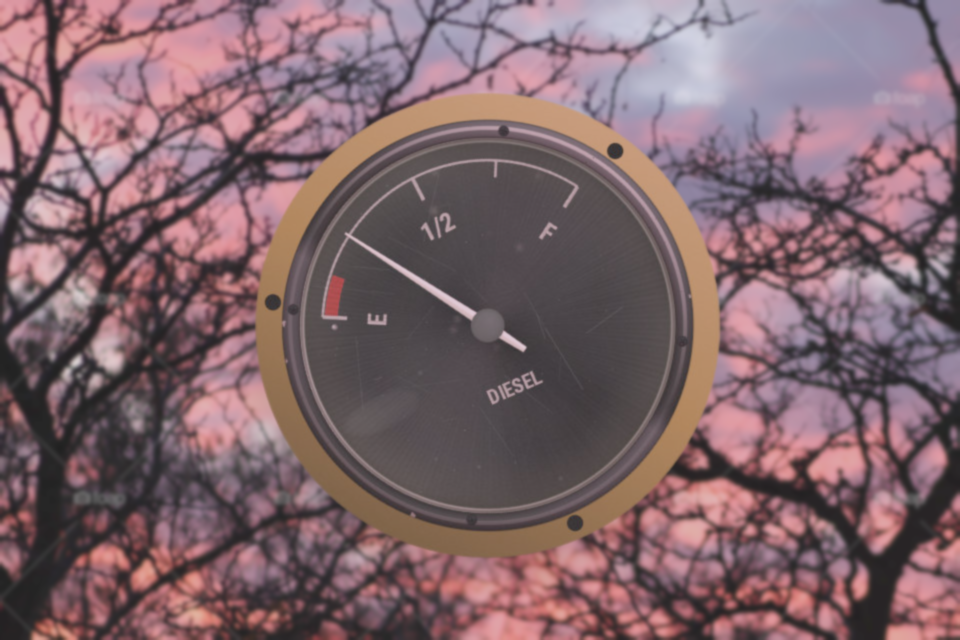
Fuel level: {"value": 0.25}
